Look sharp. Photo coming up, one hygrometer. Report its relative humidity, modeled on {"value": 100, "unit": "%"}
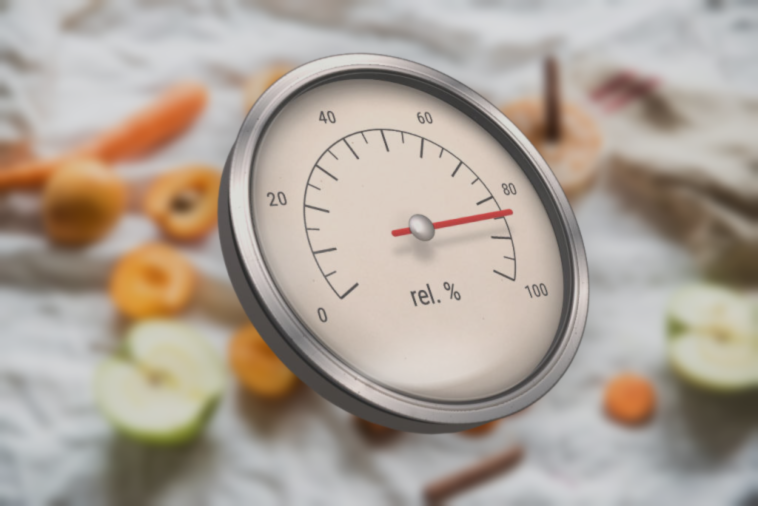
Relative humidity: {"value": 85, "unit": "%"}
